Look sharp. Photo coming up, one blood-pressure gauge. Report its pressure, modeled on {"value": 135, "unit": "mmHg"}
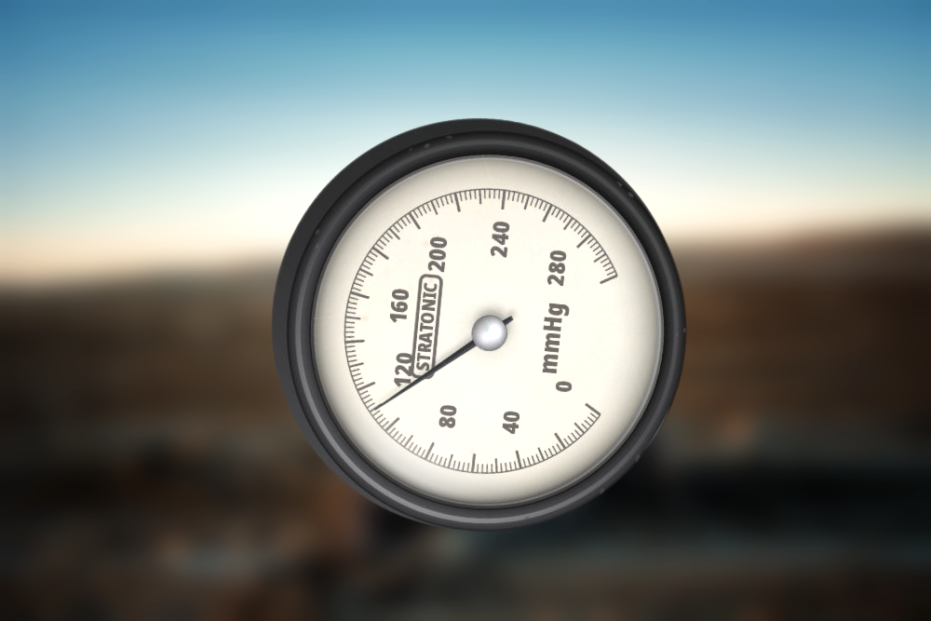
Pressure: {"value": 110, "unit": "mmHg"}
